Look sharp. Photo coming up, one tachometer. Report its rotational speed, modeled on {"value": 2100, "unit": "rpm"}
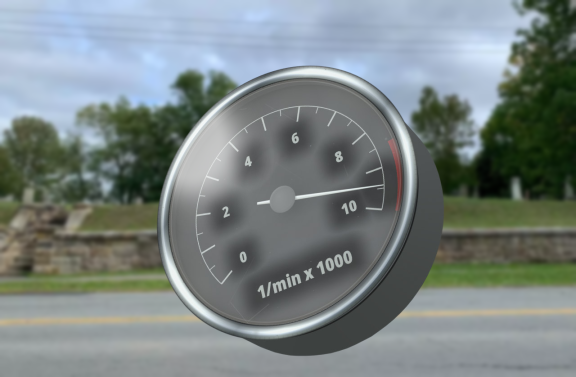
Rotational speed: {"value": 9500, "unit": "rpm"}
